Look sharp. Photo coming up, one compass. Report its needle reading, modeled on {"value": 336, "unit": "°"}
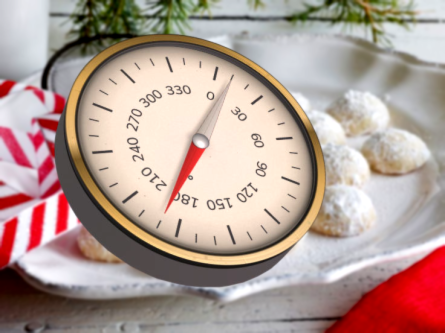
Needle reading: {"value": 190, "unit": "°"}
